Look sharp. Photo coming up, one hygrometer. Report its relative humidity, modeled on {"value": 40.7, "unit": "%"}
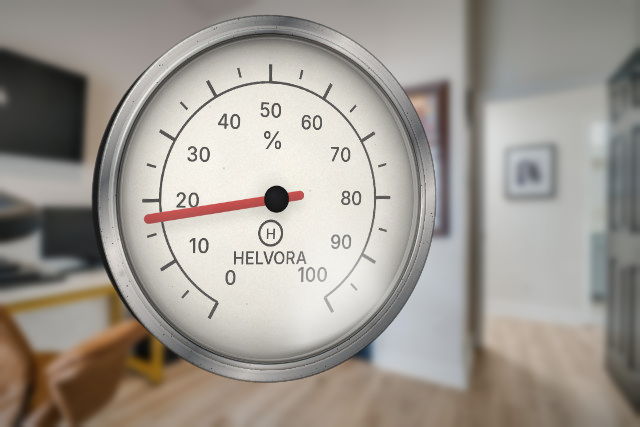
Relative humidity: {"value": 17.5, "unit": "%"}
